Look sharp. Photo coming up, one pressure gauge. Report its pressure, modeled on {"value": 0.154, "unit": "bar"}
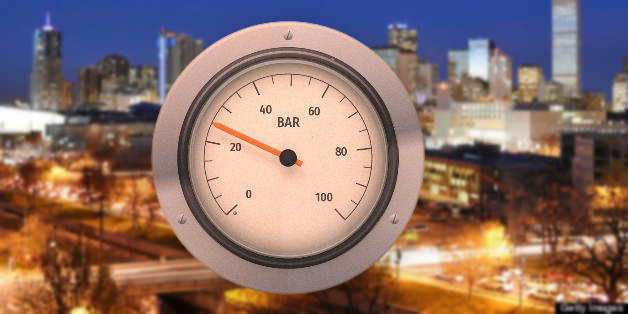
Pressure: {"value": 25, "unit": "bar"}
